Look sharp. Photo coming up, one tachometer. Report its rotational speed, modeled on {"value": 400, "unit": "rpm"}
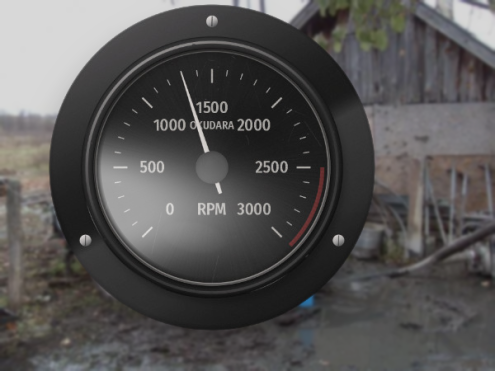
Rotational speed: {"value": 1300, "unit": "rpm"}
